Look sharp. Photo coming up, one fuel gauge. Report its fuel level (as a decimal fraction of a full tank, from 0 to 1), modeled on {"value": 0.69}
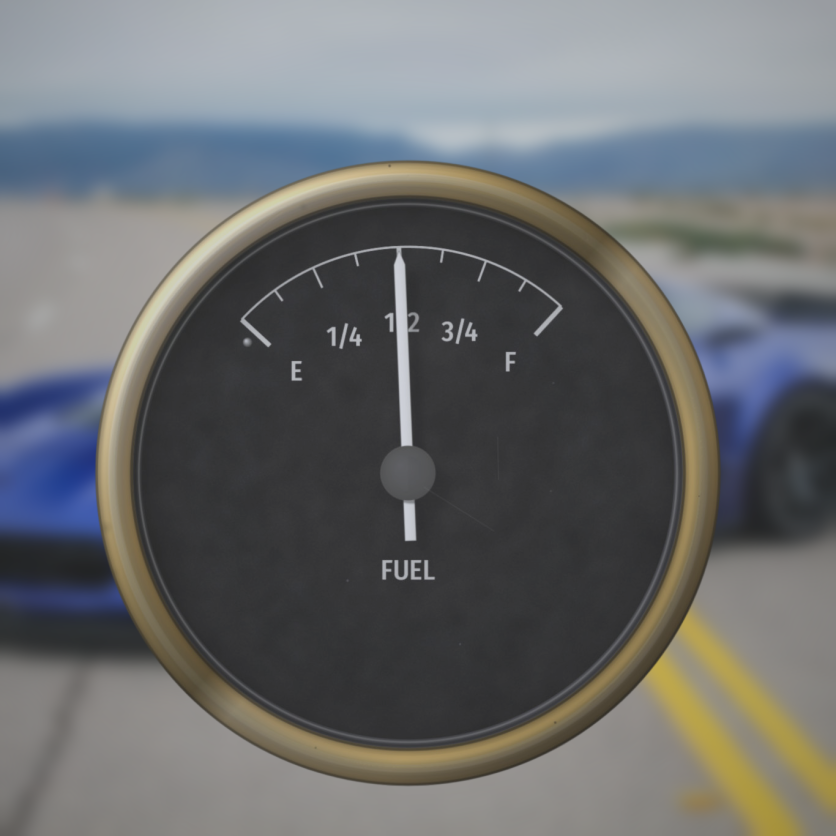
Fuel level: {"value": 0.5}
